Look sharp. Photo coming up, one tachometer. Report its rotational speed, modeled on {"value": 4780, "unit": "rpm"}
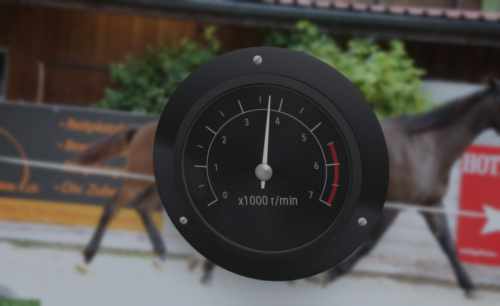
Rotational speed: {"value": 3750, "unit": "rpm"}
